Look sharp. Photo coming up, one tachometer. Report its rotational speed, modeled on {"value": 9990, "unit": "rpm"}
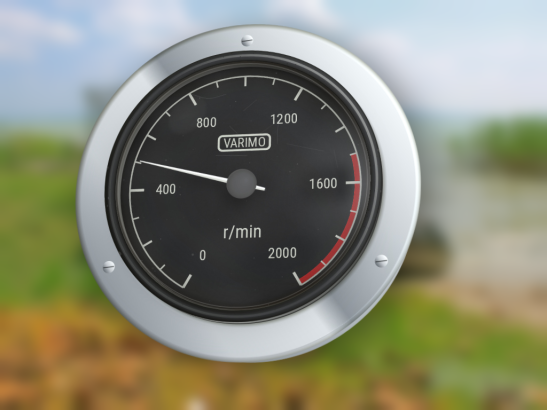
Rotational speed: {"value": 500, "unit": "rpm"}
